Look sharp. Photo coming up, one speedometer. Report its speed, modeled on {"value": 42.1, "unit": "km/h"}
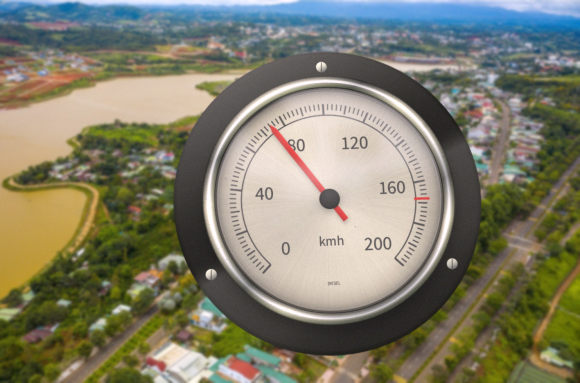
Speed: {"value": 74, "unit": "km/h"}
